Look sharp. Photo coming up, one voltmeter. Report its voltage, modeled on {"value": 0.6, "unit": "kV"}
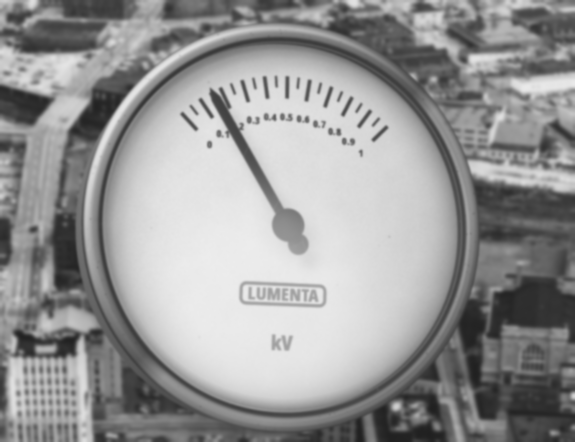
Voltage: {"value": 0.15, "unit": "kV"}
